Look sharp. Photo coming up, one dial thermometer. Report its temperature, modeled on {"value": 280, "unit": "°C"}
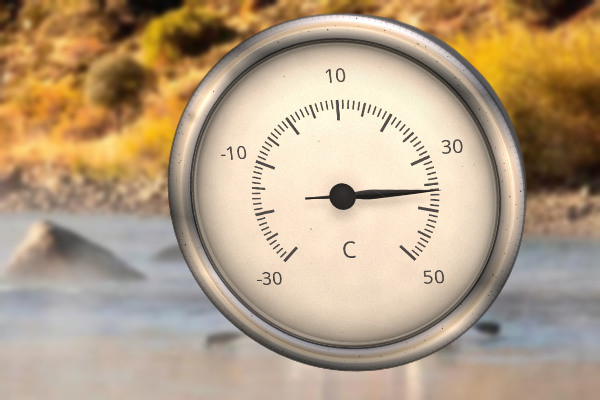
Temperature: {"value": 36, "unit": "°C"}
